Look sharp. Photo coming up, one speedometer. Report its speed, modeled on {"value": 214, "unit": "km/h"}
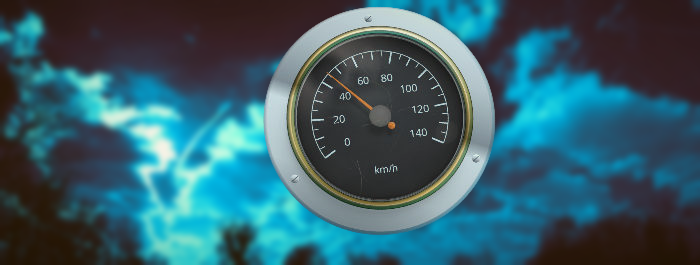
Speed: {"value": 45, "unit": "km/h"}
